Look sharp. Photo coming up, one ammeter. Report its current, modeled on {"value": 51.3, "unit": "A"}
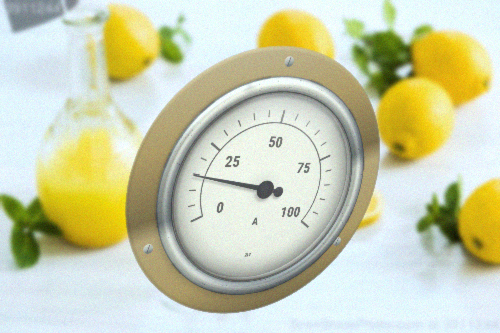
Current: {"value": 15, "unit": "A"}
